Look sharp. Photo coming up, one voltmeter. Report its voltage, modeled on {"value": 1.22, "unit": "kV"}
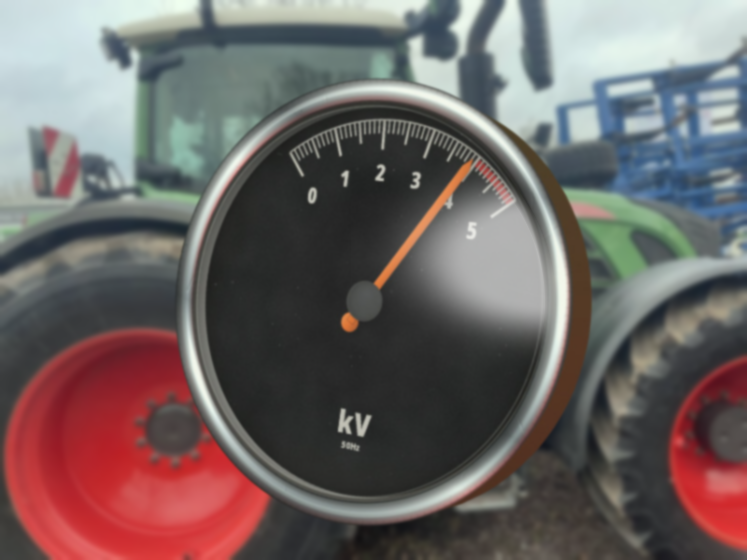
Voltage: {"value": 4, "unit": "kV"}
